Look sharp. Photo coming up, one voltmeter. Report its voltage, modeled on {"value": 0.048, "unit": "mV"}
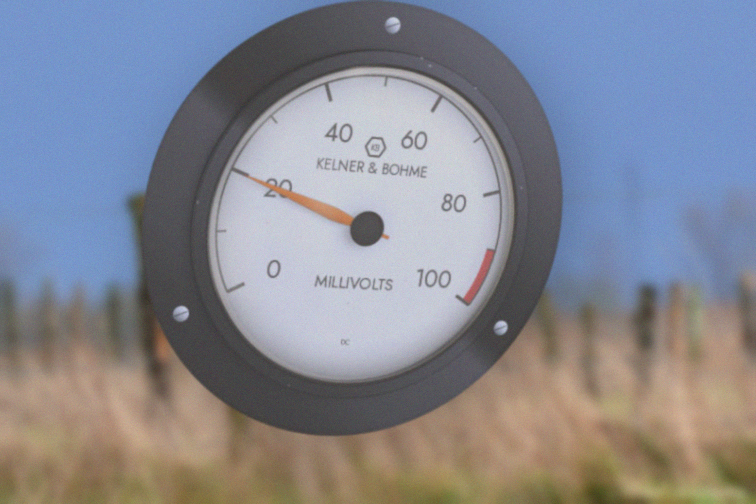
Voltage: {"value": 20, "unit": "mV"}
